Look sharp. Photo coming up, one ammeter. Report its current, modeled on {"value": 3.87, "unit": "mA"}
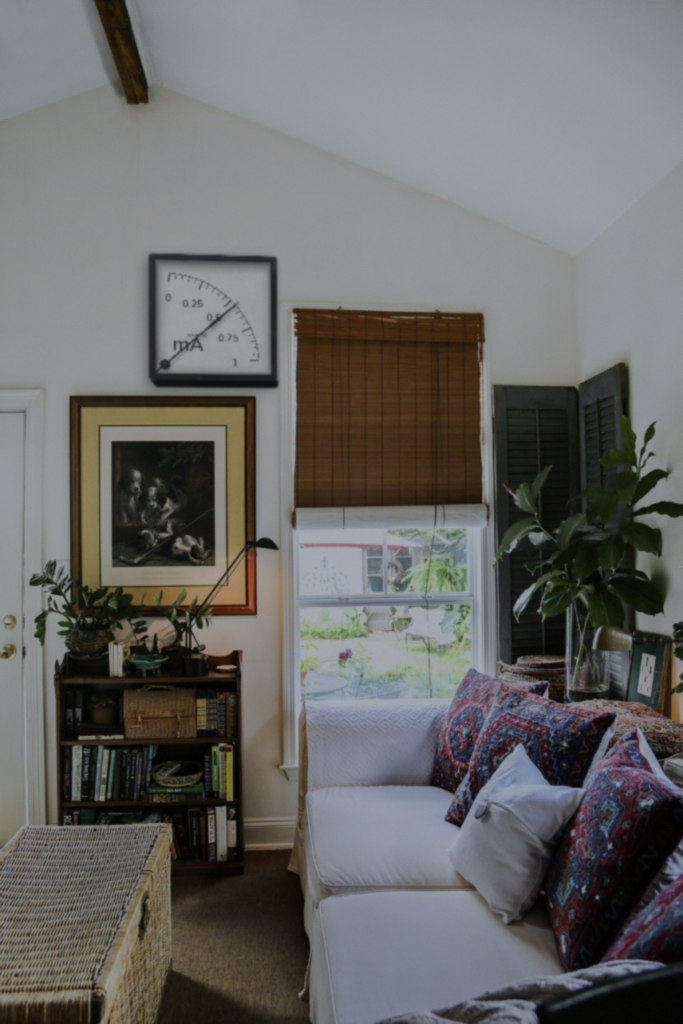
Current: {"value": 0.55, "unit": "mA"}
